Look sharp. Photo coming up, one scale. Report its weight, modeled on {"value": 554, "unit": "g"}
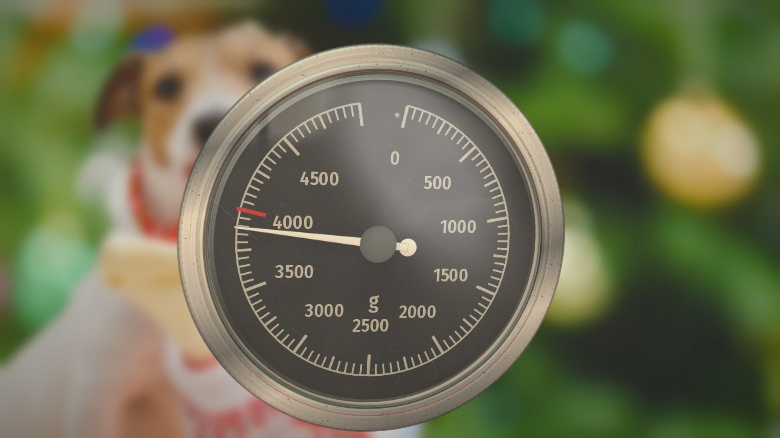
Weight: {"value": 3900, "unit": "g"}
